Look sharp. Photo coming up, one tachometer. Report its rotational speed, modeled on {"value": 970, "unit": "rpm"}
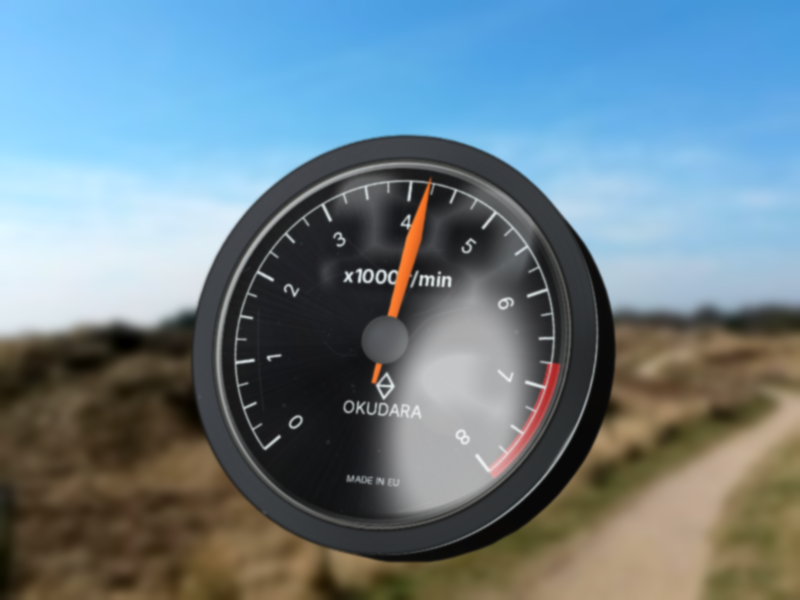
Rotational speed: {"value": 4250, "unit": "rpm"}
